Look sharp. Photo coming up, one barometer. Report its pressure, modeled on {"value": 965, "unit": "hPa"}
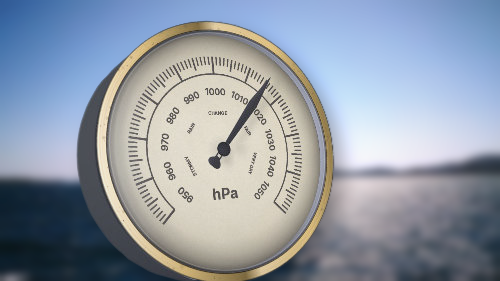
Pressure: {"value": 1015, "unit": "hPa"}
